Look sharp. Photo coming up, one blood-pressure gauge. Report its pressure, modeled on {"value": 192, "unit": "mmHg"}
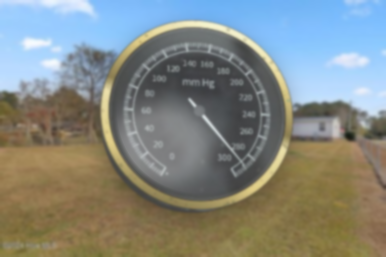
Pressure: {"value": 290, "unit": "mmHg"}
